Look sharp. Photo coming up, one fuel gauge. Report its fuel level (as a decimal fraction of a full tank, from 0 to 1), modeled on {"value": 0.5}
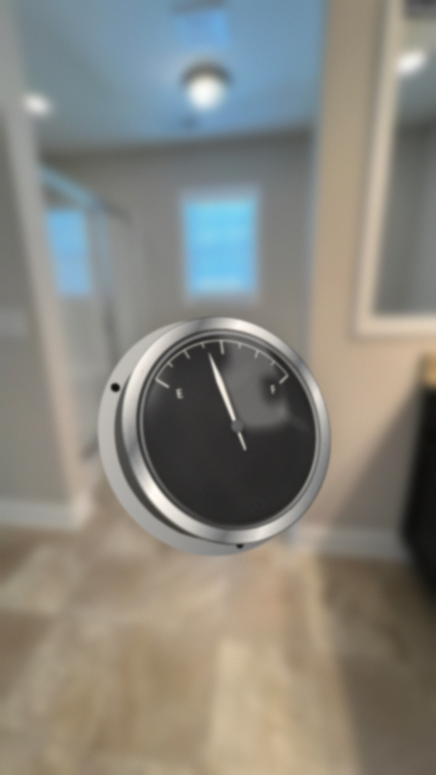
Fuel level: {"value": 0.375}
